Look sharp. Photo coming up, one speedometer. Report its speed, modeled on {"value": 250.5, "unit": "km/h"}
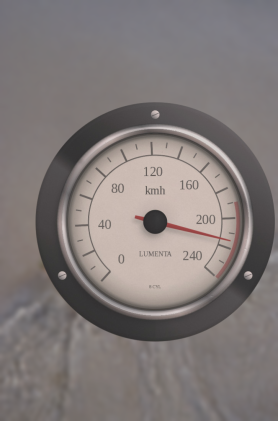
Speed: {"value": 215, "unit": "km/h"}
